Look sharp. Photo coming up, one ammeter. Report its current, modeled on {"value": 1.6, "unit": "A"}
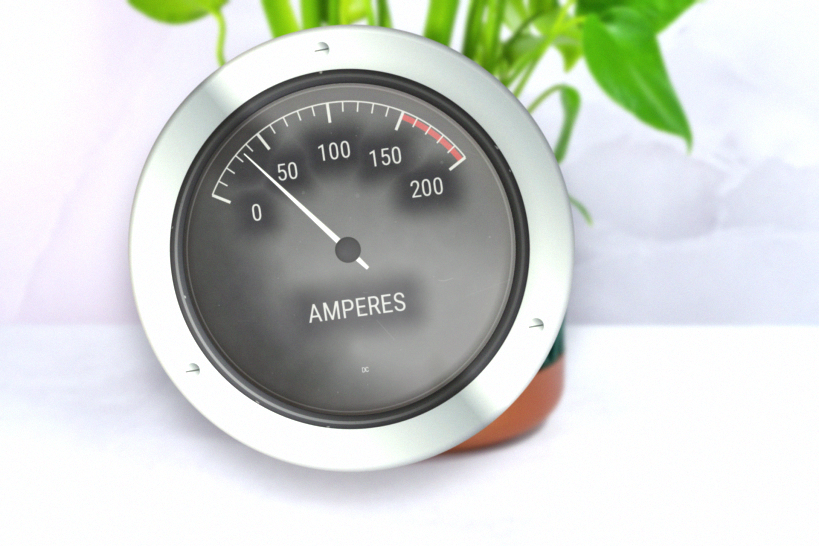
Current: {"value": 35, "unit": "A"}
